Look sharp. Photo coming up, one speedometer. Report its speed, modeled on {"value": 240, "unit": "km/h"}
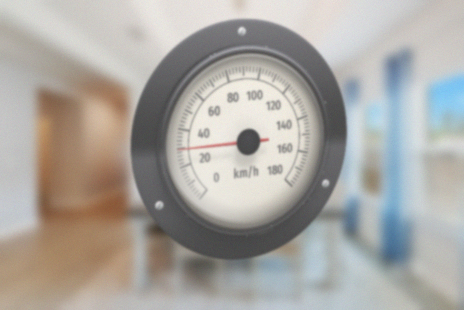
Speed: {"value": 30, "unit": "km/h"}
